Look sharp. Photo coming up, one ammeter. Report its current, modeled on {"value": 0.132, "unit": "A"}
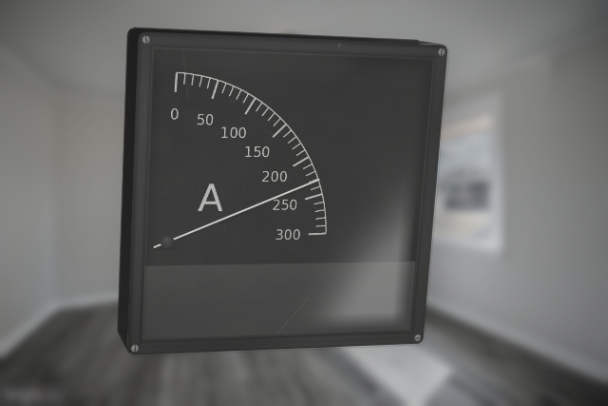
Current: {"value": 230, "unit": "A"}
